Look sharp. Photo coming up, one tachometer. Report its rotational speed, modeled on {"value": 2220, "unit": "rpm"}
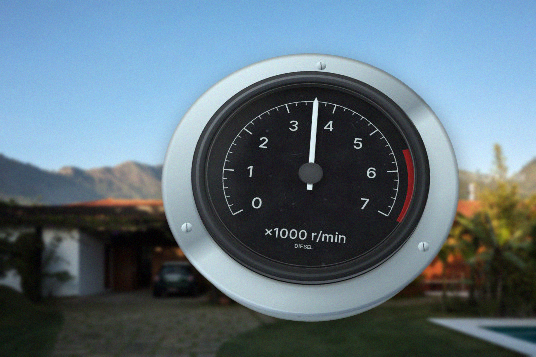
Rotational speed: {"value": 3600, "unit": "rpm"}
